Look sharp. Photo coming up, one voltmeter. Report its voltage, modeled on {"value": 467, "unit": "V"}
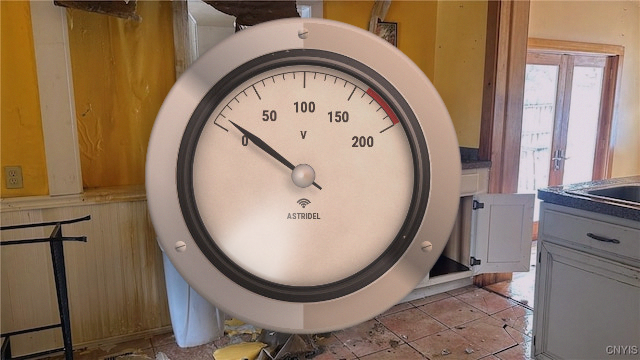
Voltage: {"value": 10, "unit": "V"}
